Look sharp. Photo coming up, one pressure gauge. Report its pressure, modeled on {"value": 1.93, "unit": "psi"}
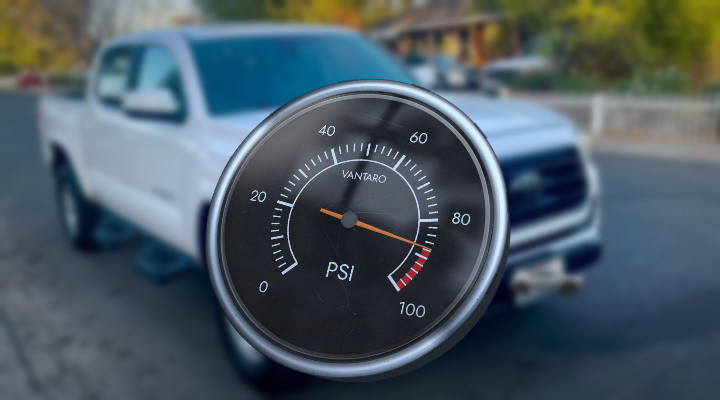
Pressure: {"value": 88, "unit": "psi"}
